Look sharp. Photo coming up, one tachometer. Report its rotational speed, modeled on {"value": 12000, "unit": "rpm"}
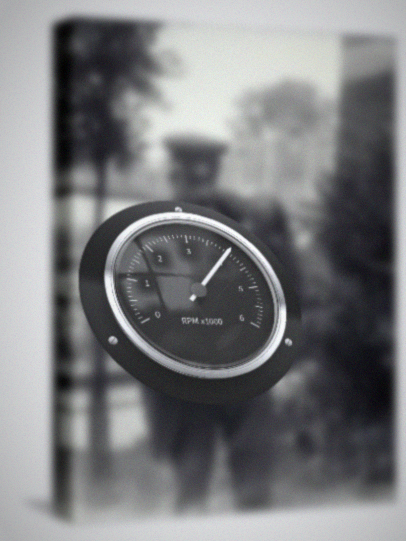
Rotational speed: {"value": 4000, "unit": "rpm"}
